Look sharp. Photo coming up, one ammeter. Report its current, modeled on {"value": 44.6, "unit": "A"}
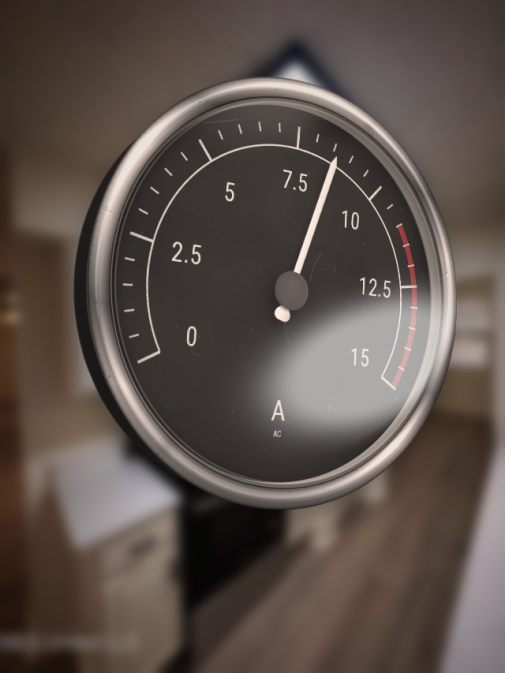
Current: {"value": 8.5, "unit": "A"}
